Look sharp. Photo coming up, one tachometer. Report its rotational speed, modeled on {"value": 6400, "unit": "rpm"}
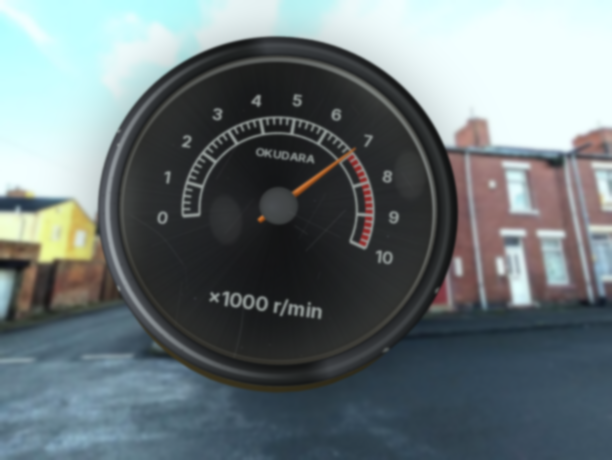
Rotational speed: {"value": 7000, "unit": "rpm"}
